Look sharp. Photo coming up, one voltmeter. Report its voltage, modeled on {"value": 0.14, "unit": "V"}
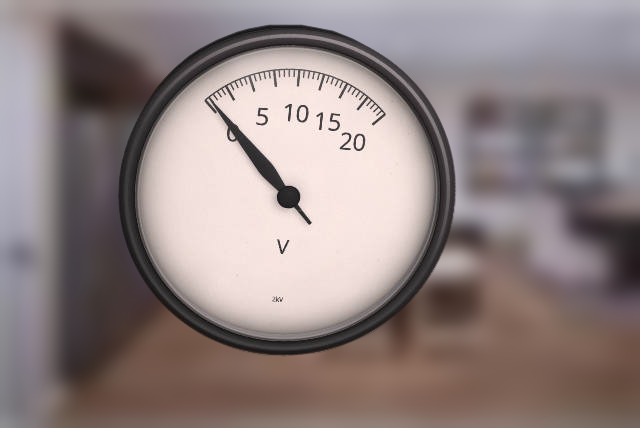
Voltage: {"value": 0.5, "unit": "V"}
